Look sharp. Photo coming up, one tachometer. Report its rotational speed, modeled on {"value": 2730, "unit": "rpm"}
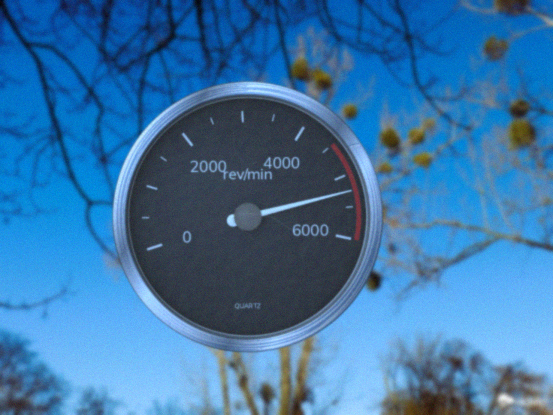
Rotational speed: {"value": 5250, "unit": "rpm"}
